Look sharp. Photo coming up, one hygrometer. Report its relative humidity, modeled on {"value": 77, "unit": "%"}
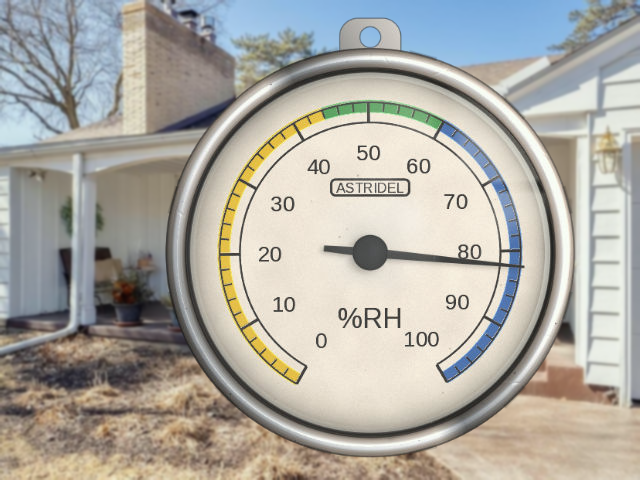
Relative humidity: {"value": 82, "unit": "%"}
